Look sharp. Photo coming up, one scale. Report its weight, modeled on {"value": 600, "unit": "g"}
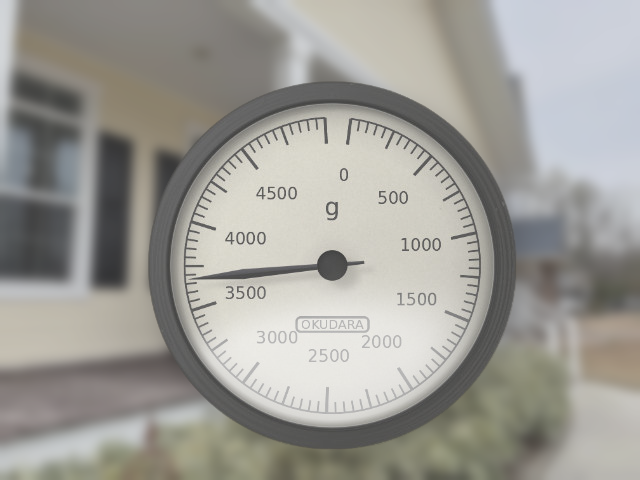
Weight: {"value": 3675, "unit": "g"}
